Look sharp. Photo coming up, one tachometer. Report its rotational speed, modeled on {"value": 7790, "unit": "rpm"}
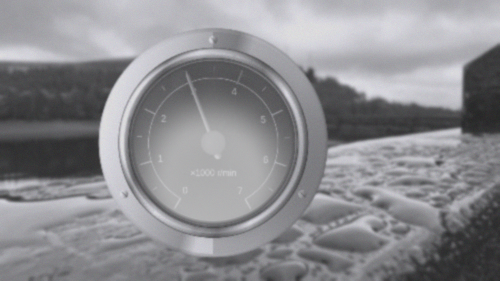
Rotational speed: {"value": 3000, "unit": "rpm"}
